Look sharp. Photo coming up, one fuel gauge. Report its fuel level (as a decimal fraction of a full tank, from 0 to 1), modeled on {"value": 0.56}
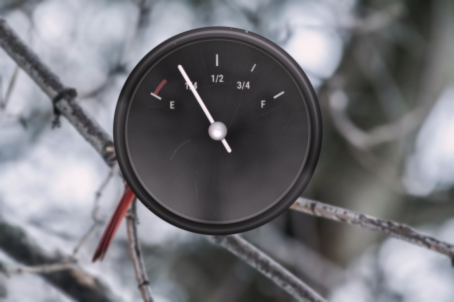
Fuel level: {"value": 0.25}
